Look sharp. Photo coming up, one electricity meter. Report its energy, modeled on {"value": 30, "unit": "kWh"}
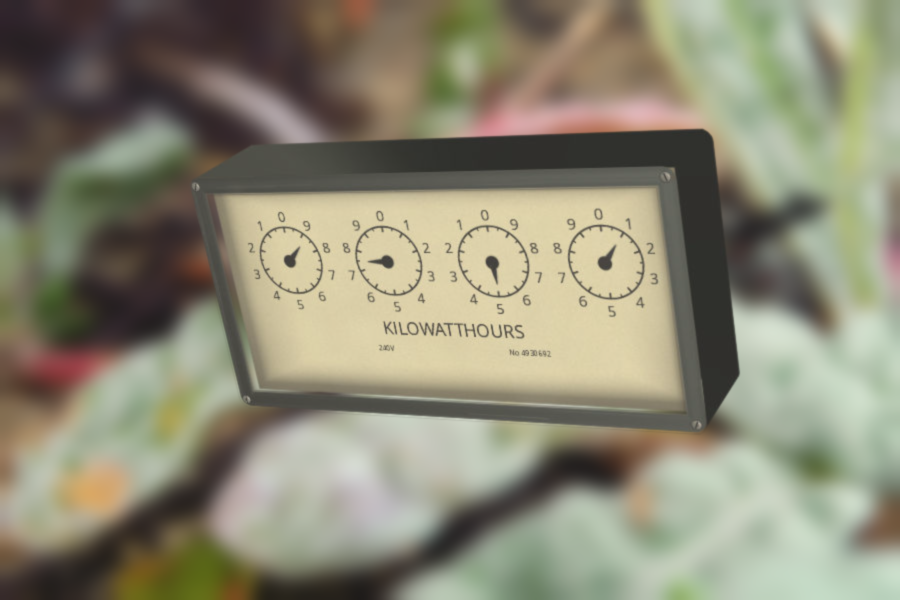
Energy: {"value": 8751, "unit": "kWh"}
